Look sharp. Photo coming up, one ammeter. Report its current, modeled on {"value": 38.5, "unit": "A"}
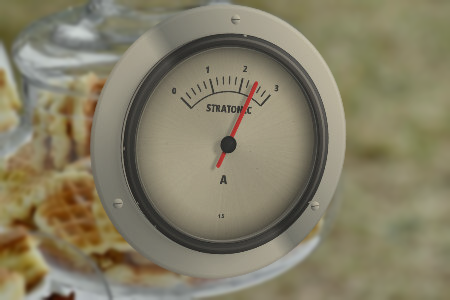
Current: {"value": 2.4, "unit": "A"}
